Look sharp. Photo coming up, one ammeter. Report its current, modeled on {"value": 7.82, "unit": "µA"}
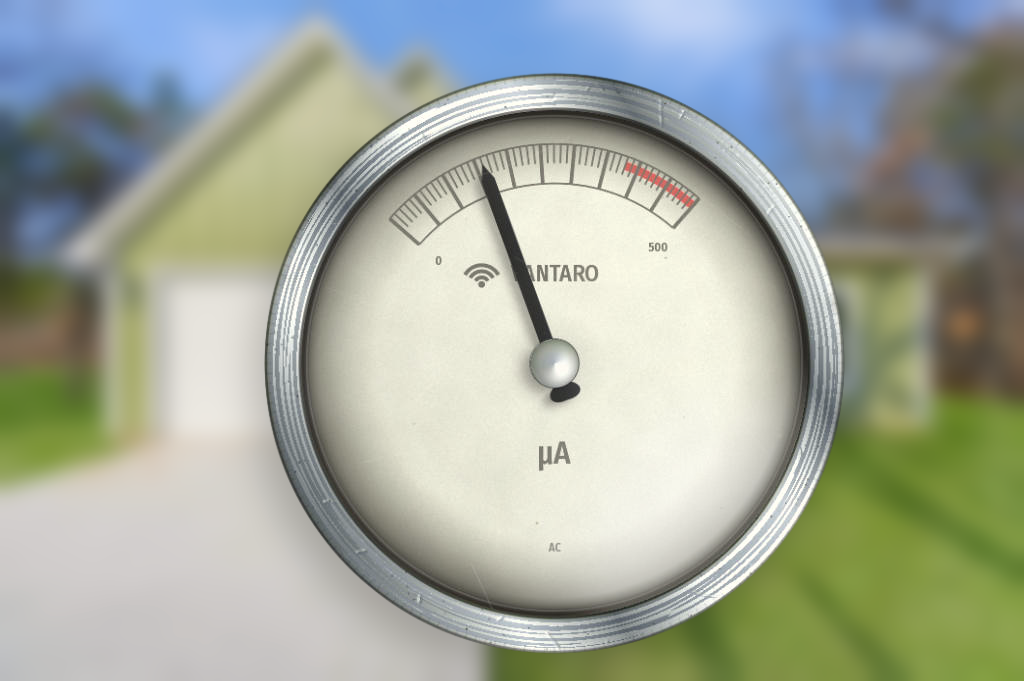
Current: {"value": 160, "unit": "µA"}
